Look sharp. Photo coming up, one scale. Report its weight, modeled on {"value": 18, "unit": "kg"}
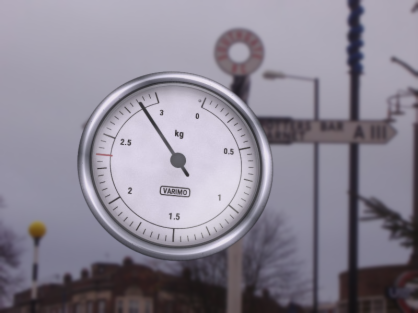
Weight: {"value": 2.85, "unit": "kg"}
